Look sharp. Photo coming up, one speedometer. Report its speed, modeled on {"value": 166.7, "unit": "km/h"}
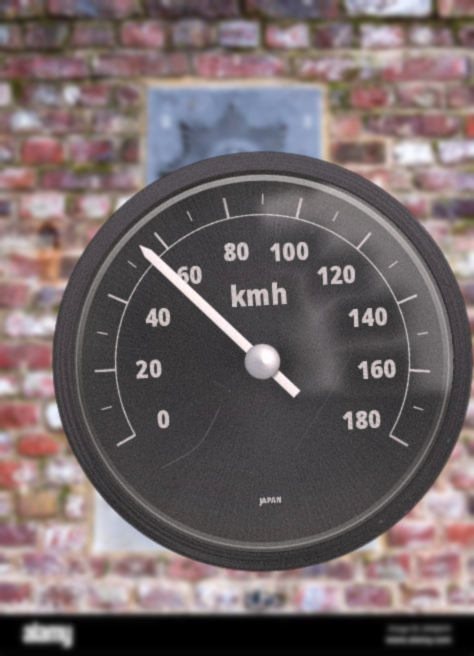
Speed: {"value": 55, "unit": "km/h"}
